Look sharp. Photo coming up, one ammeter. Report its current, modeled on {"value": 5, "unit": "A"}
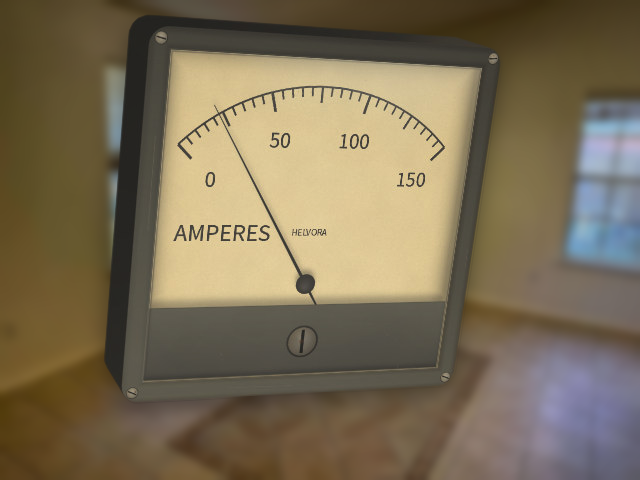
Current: {"value": 22.5, "unit": "A"}
